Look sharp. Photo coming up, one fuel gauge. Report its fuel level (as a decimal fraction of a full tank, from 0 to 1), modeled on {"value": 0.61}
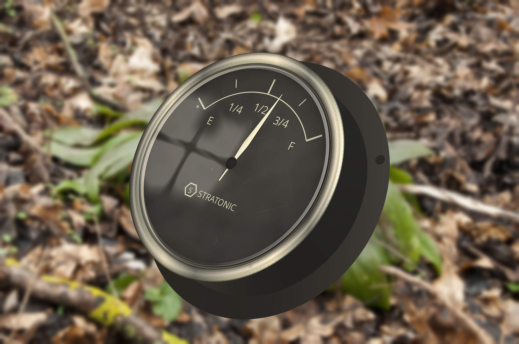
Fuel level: {"value": 0.625}
